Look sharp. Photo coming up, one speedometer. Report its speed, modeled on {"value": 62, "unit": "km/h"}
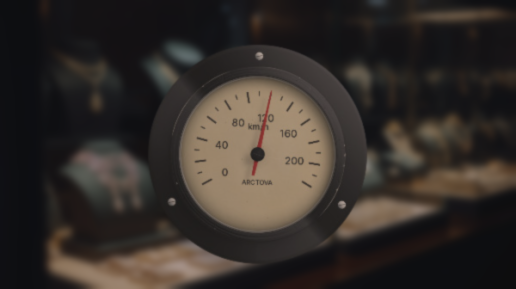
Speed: {"value": 120, "unit": "km/h"}
